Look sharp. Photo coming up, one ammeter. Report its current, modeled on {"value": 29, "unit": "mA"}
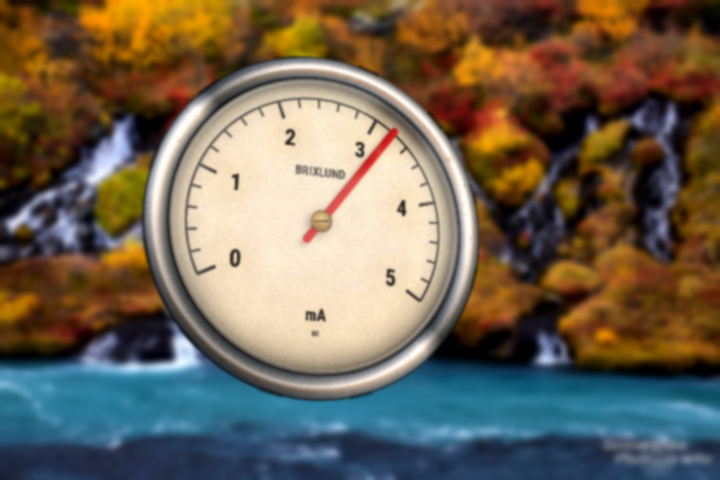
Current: {"value": 3.2, "unit": "mA"}
